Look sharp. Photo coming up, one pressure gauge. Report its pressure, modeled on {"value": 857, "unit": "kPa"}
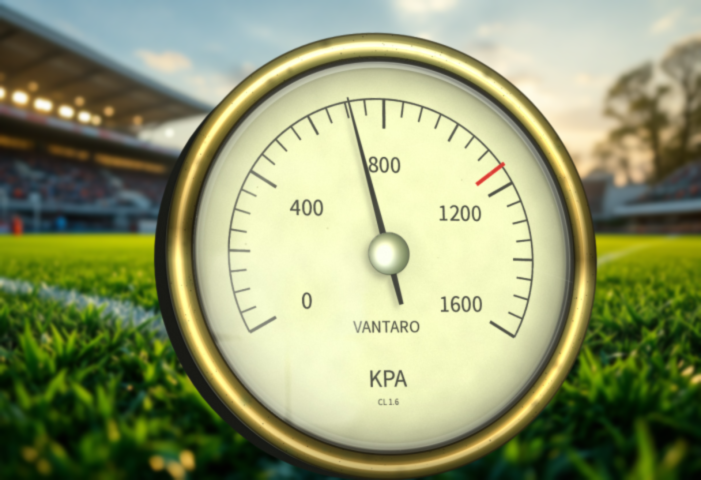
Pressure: {"value": 700, "unit": "kPa"}
